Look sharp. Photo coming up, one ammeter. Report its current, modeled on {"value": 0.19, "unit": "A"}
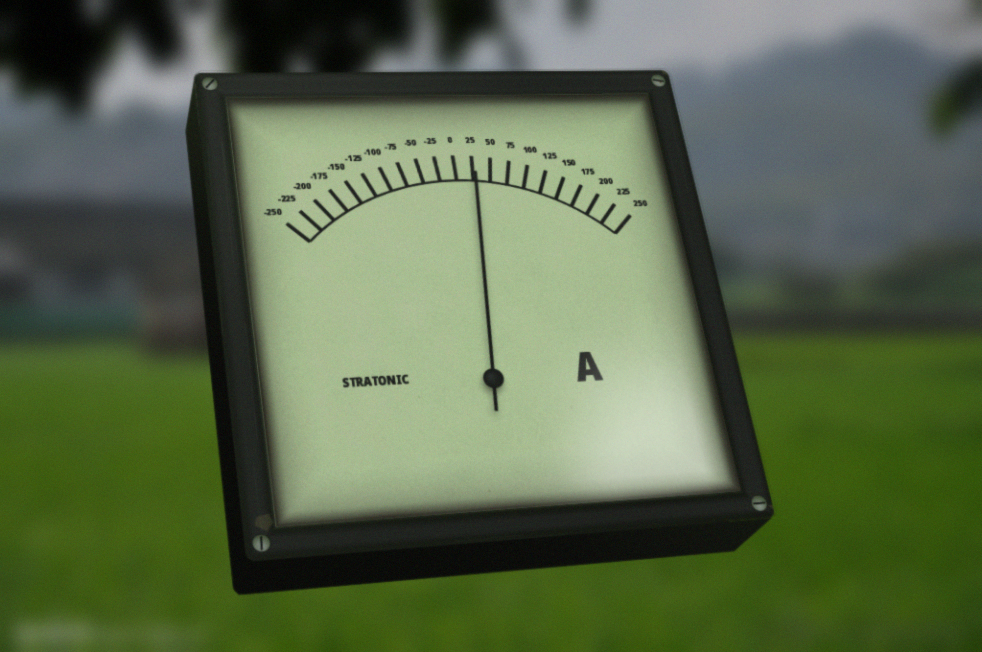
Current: {"value": 25, "unit": "A"}
